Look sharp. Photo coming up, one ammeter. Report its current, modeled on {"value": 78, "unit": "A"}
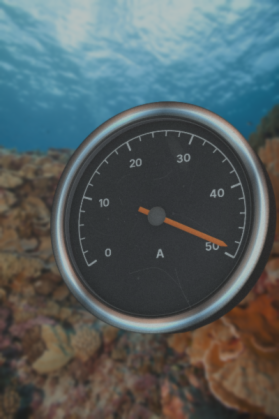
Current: {"value": 49, "unit": "A"}
